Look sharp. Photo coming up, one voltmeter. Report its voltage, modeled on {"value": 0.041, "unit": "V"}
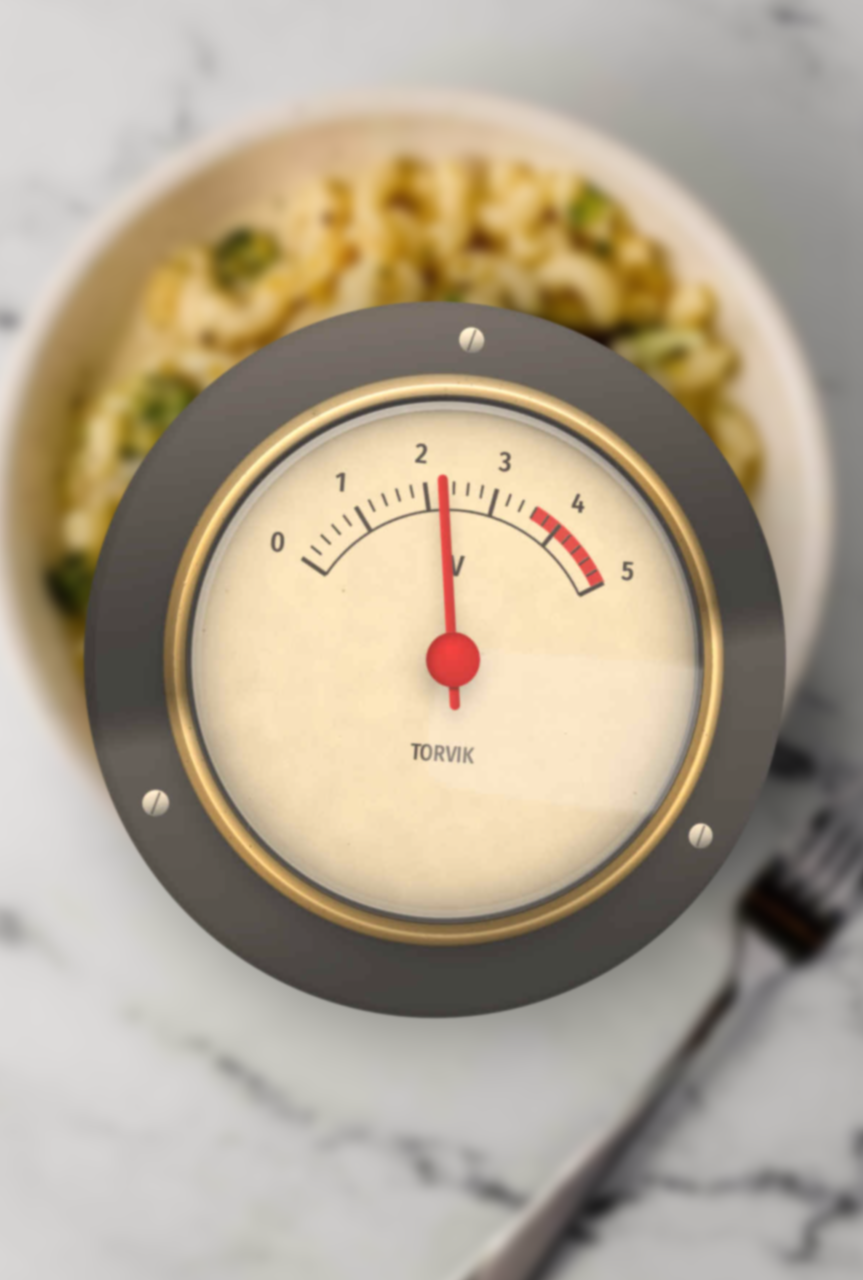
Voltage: {"value": 2.2, "unit": "V"}
